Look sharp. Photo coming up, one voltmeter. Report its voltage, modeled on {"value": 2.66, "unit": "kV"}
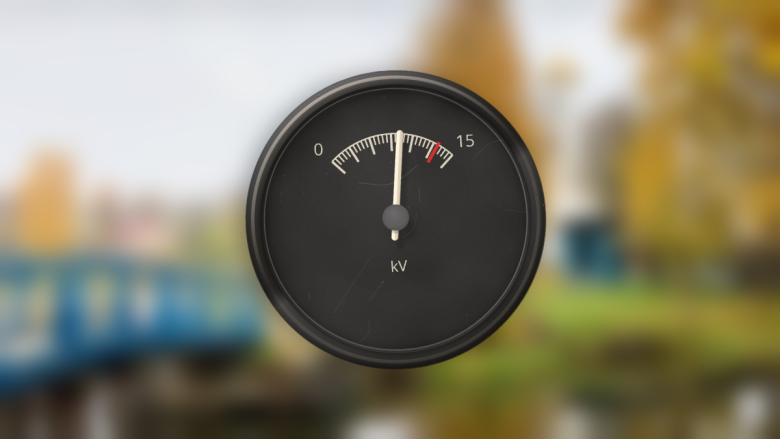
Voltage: {"value": 8.5, "unit": "kV"}
